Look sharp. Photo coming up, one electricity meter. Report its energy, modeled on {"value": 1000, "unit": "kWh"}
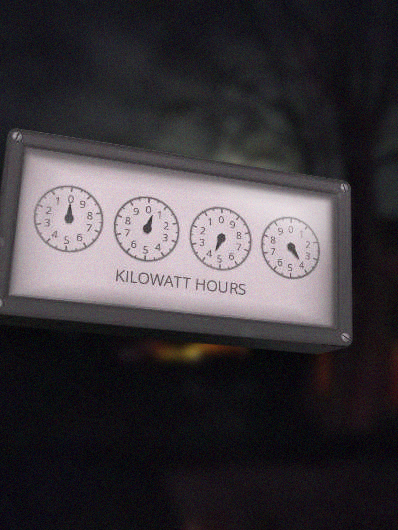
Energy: {"value": 44, "unit": "kWh"}
